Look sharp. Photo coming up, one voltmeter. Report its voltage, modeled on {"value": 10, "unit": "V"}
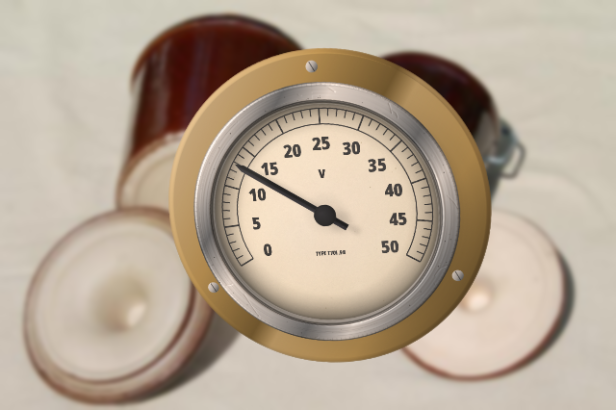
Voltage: {"value": 13, "unit": "V"}
